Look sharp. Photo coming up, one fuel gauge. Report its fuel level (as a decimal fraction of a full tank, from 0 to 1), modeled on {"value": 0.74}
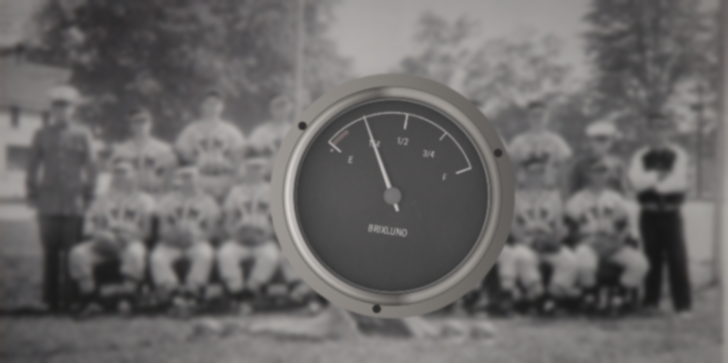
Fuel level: {"value": 0.25}
